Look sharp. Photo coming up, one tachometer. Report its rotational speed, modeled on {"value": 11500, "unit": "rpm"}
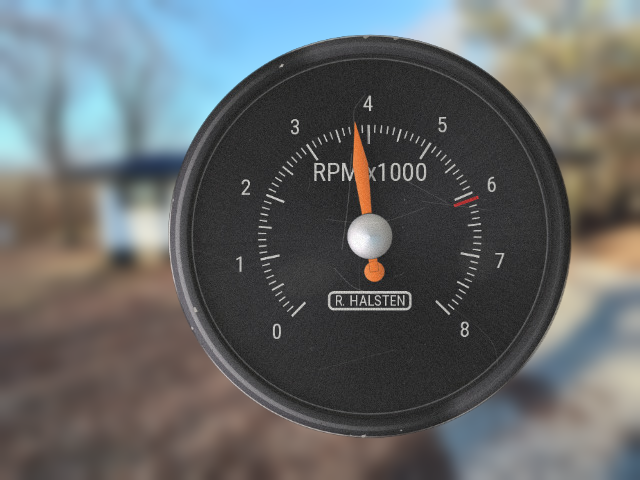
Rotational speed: {"value": 3800, "unit": "rpm"}
